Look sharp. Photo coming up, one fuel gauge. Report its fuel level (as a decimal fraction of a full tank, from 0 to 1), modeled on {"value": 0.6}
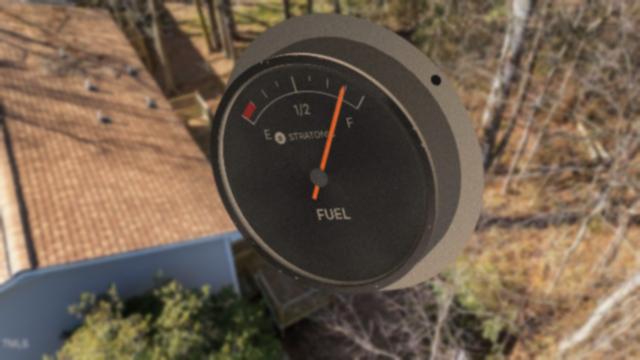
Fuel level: {"value": 0.875}
